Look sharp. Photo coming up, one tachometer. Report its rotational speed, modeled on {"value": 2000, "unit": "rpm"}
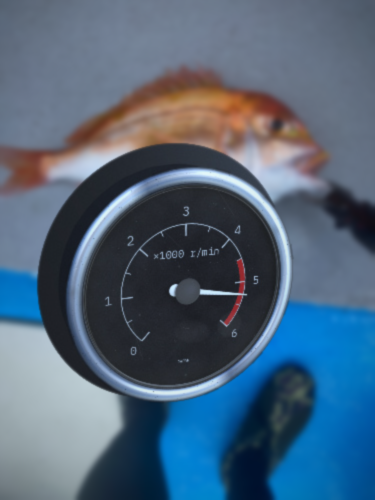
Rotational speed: {"value": 5250, "unit": "rpm"}
